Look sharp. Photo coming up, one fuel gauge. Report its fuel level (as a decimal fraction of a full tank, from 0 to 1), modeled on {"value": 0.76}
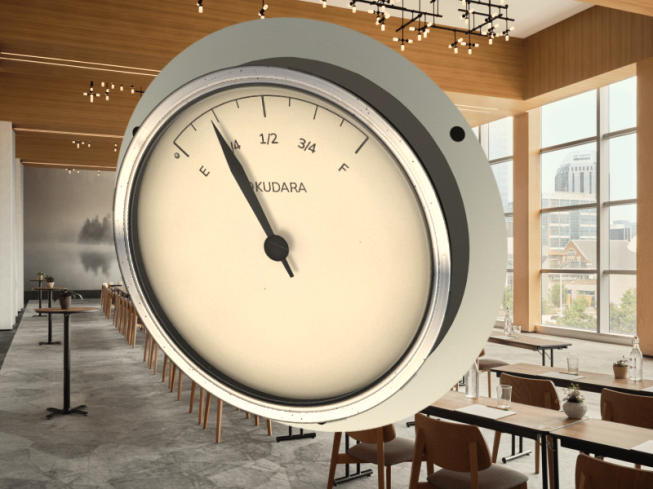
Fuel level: {"value": 0.25}
